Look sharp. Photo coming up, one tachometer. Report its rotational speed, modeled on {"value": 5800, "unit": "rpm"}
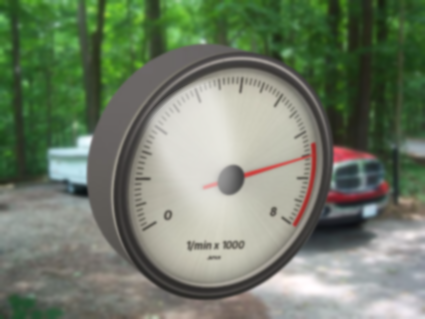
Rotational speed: {"value": 6500, "unit": "rpm"}
